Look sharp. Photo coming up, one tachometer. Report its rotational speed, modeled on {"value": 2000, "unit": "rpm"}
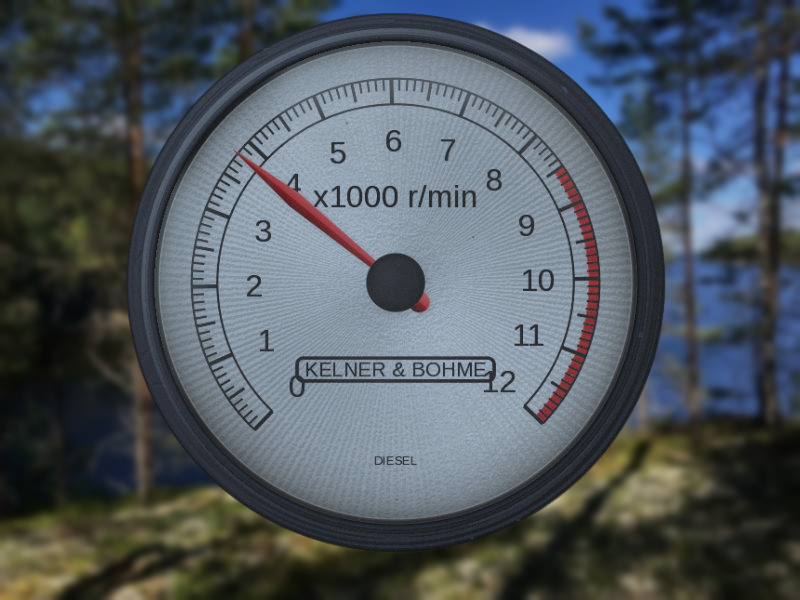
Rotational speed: {"value": 3800, "unit": "rpm"}
